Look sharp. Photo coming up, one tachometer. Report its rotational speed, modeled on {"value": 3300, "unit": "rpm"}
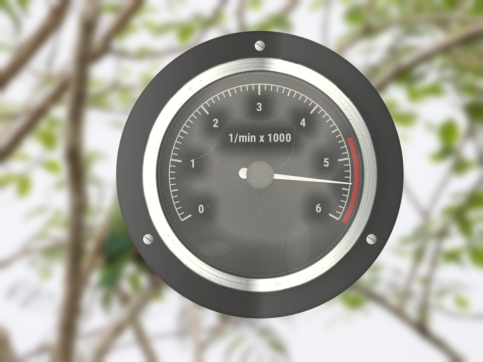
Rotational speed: {"value": 5400, "unit": "rpm"}
